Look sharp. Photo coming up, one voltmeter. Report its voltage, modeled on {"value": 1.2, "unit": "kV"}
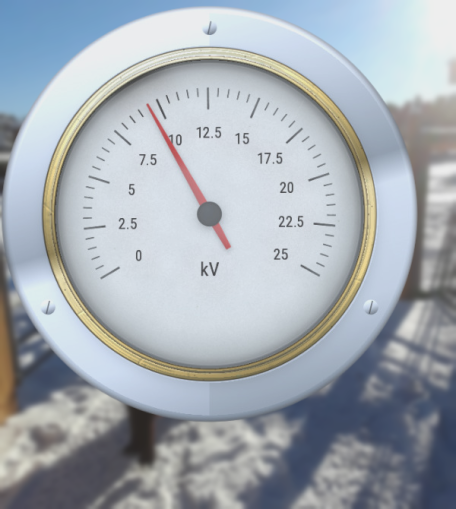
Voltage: {"value": 9.5, "unit": "kV"}
